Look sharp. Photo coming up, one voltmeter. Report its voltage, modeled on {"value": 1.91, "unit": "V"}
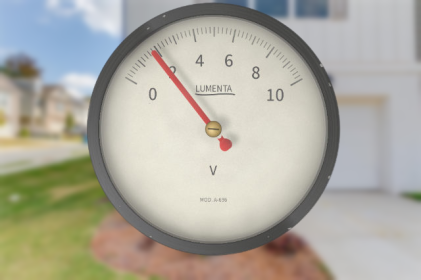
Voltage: {"value": 1.8, "unit": "V"}
